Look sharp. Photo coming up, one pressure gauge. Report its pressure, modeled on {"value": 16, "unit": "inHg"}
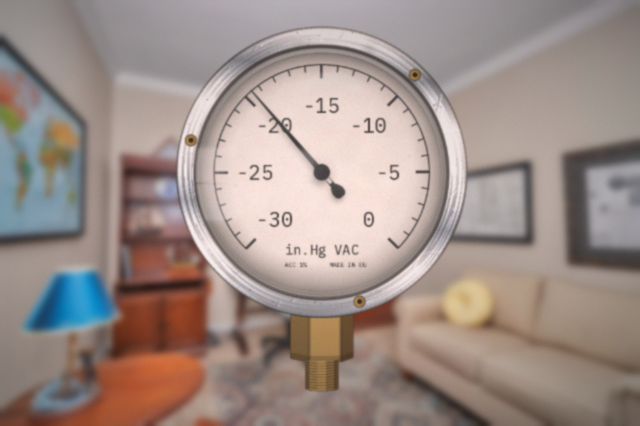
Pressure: {"value": -19.5, "unit": "inHg"}
